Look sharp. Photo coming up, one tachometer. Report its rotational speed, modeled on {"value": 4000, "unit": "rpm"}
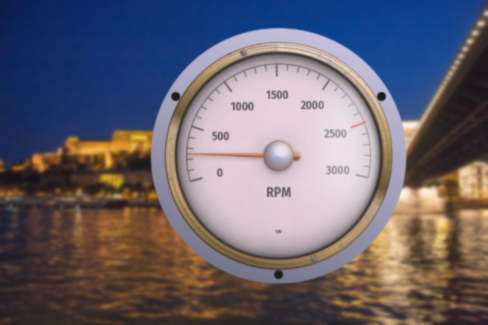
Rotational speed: {"value": 250, "unit": "rpm"}
